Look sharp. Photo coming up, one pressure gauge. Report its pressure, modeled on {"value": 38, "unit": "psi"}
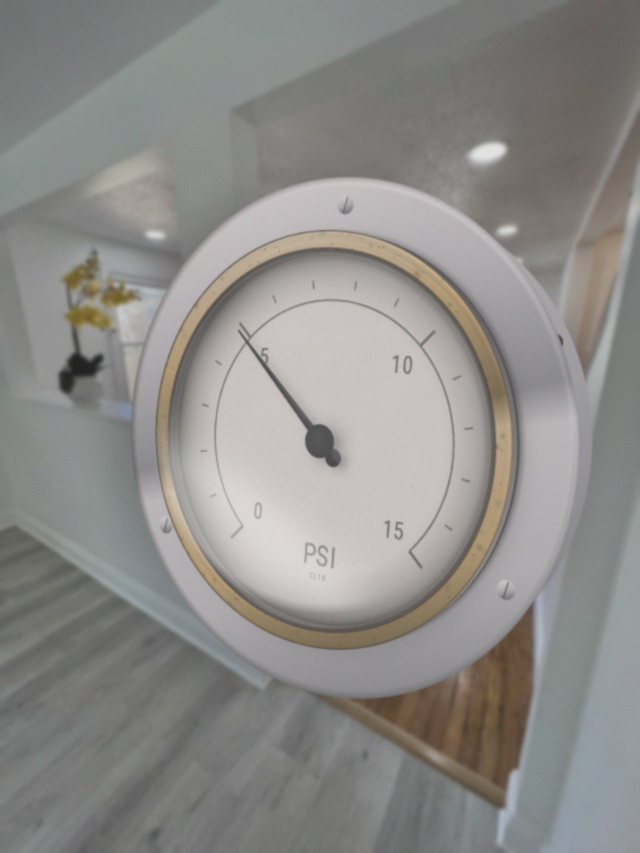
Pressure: {"value": 5, "unit": "psi"}
